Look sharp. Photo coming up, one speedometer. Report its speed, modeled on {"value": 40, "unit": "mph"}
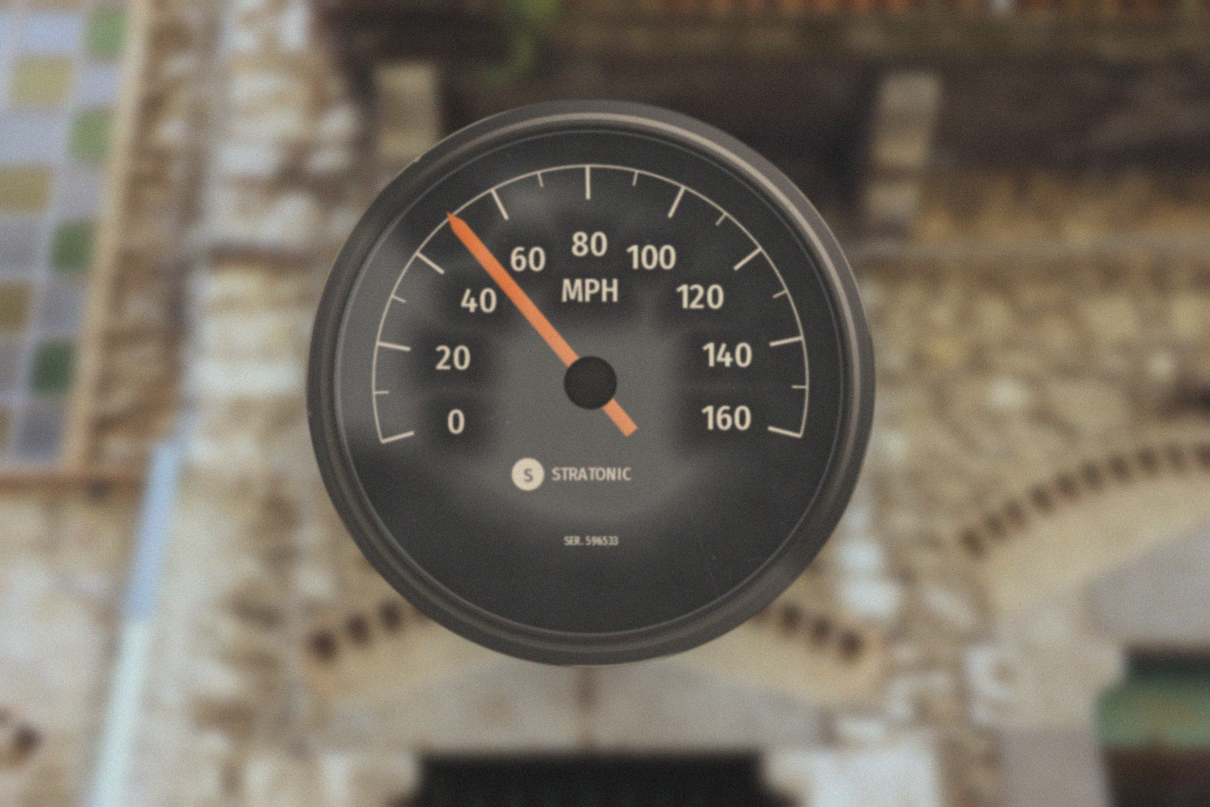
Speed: {"value": 50, "unit": "mph"}
